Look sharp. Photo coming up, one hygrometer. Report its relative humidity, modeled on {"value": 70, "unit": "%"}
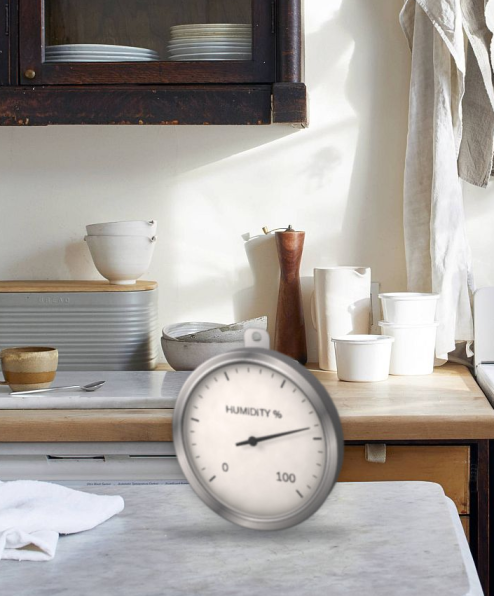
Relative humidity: {"value": 76, "unit": "%"}
